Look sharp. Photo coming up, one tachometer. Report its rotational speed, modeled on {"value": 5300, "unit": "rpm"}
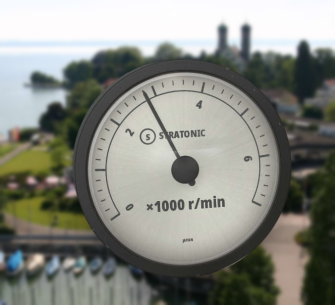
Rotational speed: {"value": 2800, "unit": "rpm"}
